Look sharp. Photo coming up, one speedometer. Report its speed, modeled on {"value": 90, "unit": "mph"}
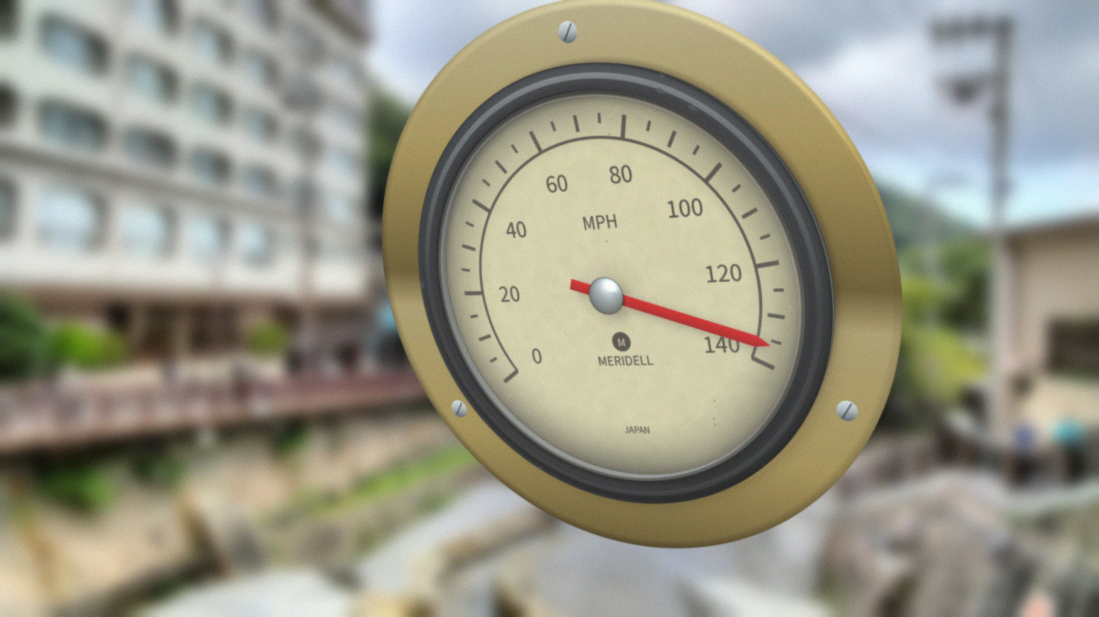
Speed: {"value": 135, "unit": "mph"}
